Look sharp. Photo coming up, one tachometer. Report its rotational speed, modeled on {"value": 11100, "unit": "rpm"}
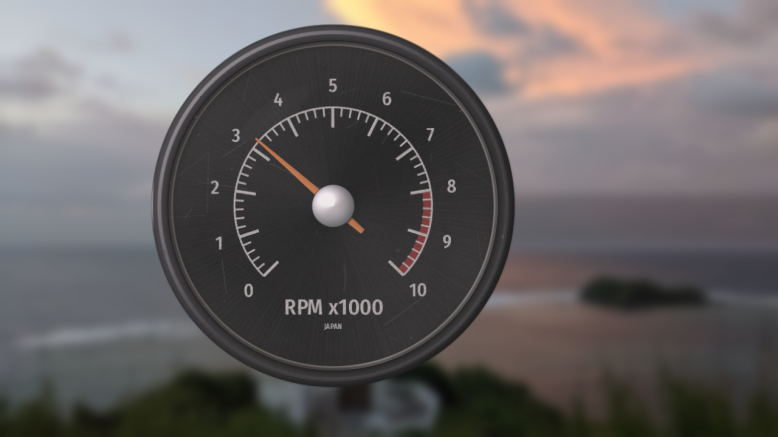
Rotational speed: {"value": 3200, "unit": "rpm"}
